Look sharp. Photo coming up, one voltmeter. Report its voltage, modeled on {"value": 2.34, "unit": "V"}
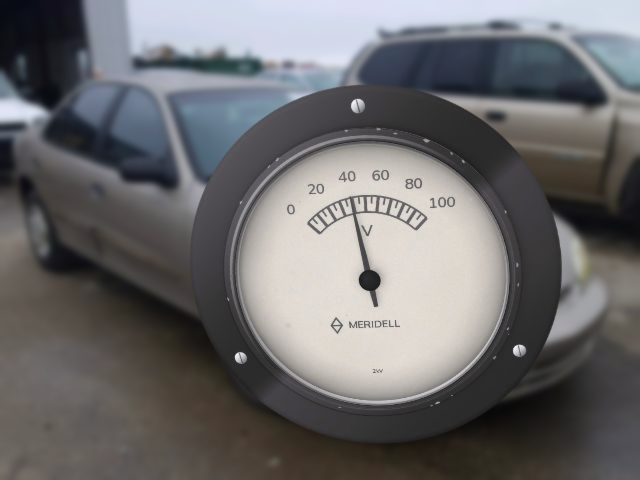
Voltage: {"value": 40, "unit": "V"}
